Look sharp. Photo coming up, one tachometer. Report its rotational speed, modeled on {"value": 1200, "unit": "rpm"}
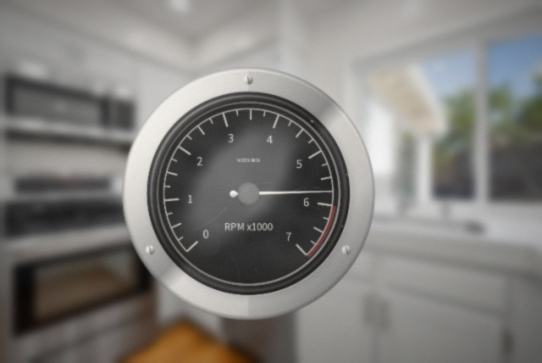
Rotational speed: {"value": 5750, "unit": "rpm"}
